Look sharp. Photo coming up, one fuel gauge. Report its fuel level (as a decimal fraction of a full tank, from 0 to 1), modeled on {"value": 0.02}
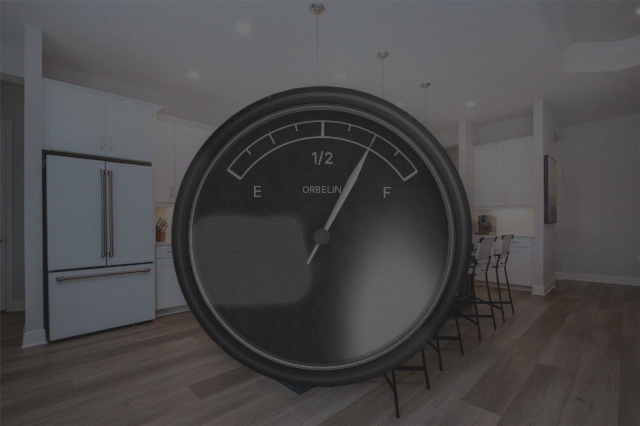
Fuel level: {"value": 0.75}
